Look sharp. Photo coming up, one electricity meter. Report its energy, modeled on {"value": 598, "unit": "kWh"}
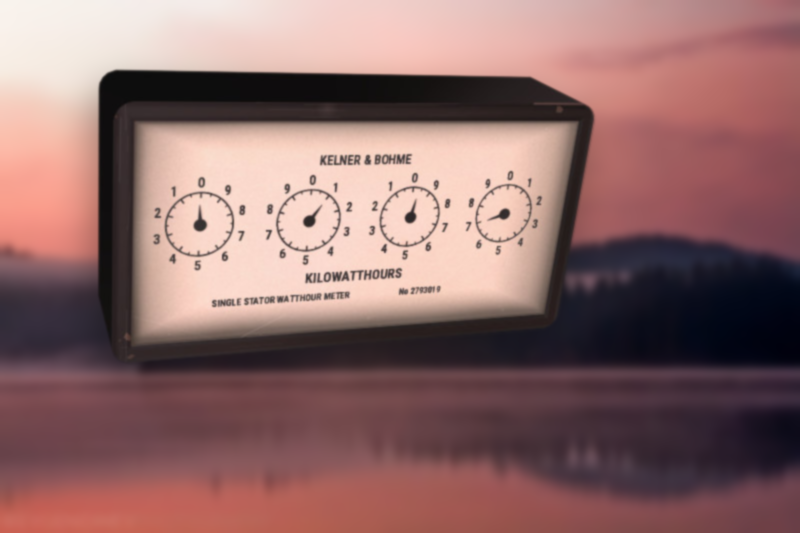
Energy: {"value": 97, "unit": "kWh"}
